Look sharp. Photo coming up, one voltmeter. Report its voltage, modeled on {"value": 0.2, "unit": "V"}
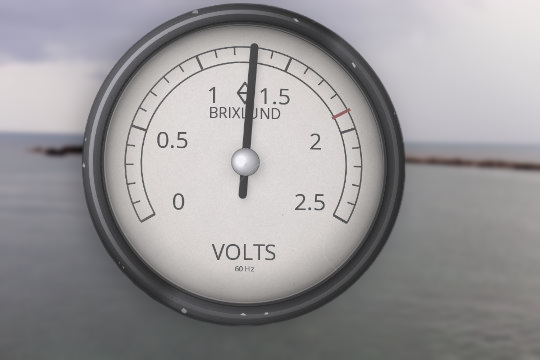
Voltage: {"value": 1.3, "unit": "V"}
